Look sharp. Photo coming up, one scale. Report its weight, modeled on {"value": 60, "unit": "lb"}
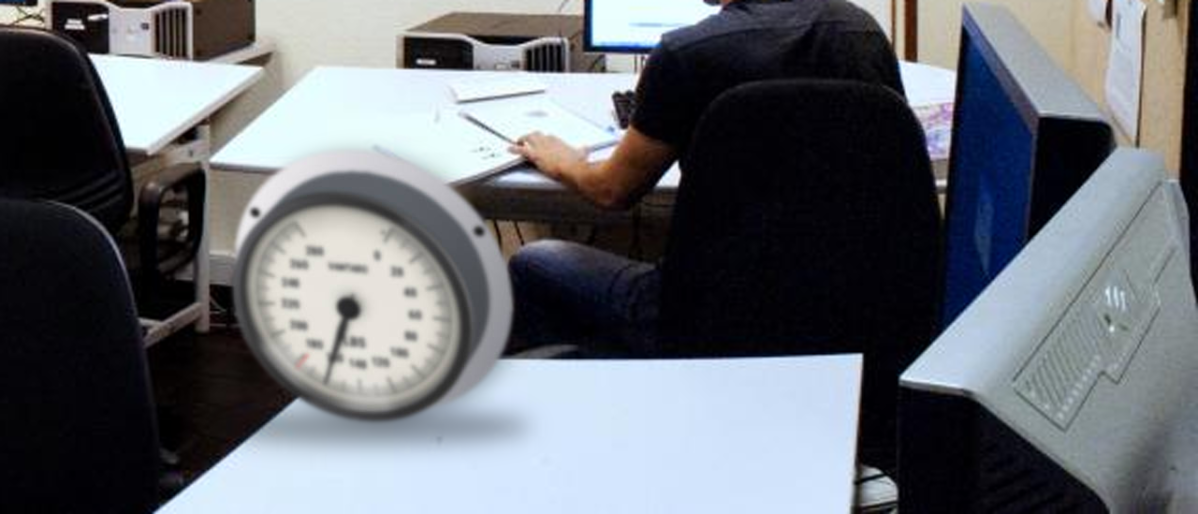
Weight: {"value": 160, "unit": "lb"}
